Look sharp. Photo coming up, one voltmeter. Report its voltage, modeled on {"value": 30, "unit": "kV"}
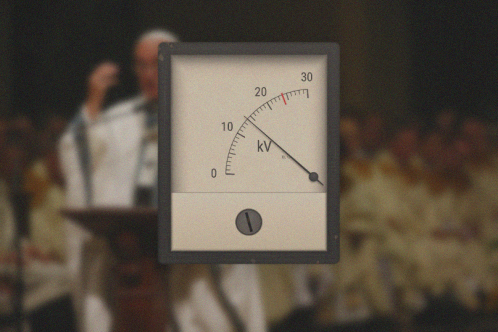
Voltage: {"value": 14, "unit": "kV"}
